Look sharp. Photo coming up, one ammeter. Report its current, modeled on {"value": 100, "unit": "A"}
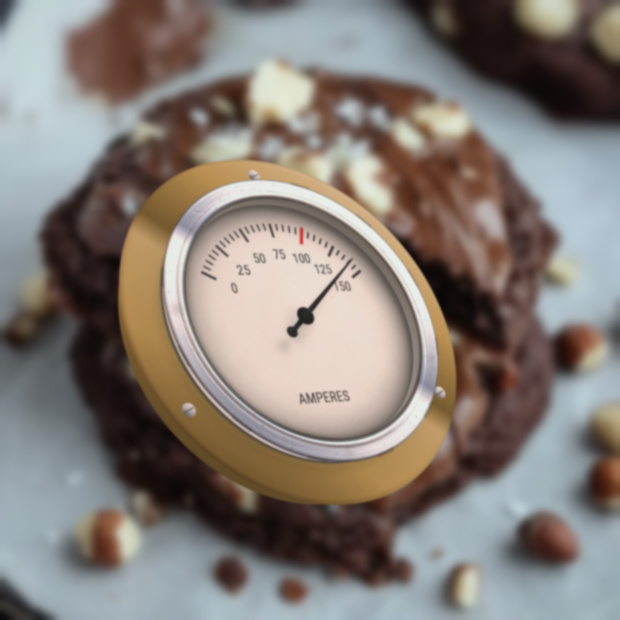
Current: {"value": 140, "unit": "A"}
